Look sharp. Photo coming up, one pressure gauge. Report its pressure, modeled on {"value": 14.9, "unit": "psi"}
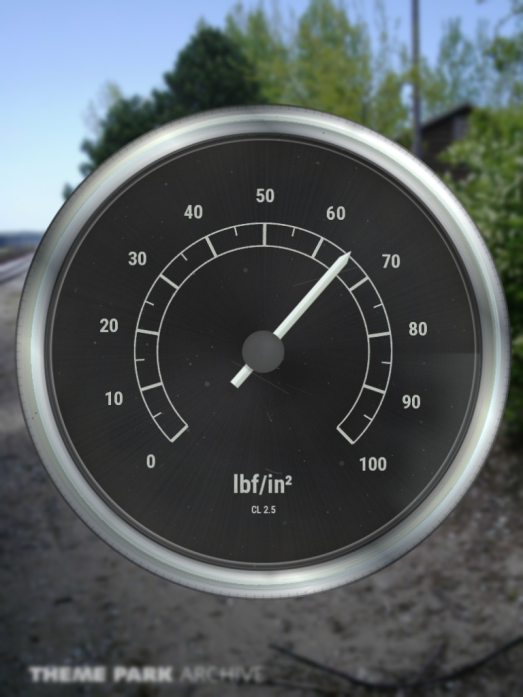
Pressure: {"value": 65, "unit": "psi"}
